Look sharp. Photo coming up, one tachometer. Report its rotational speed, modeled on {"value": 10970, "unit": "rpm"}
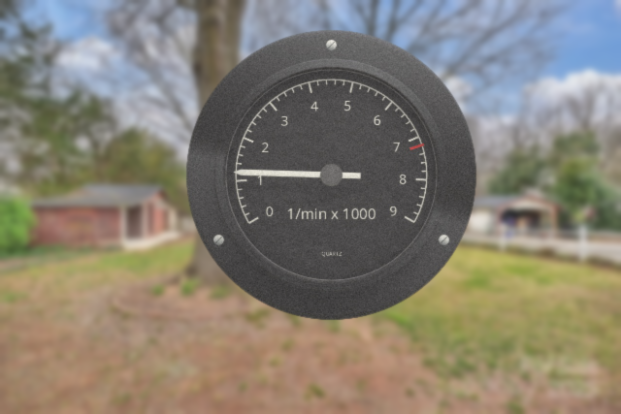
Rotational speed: {"value": 1200, "unit": "rpm"}
